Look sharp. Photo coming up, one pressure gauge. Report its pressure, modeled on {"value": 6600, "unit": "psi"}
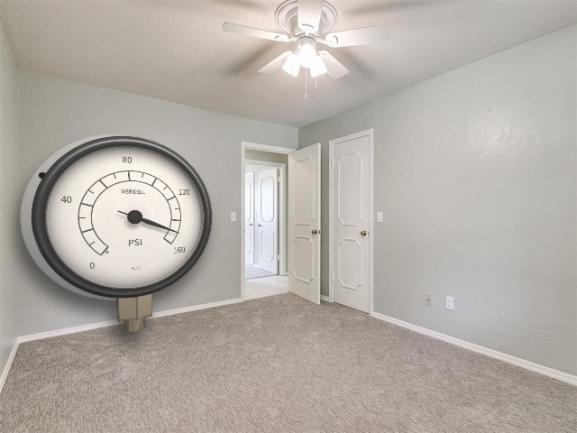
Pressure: {"value": 150, "unit": "psi"}
